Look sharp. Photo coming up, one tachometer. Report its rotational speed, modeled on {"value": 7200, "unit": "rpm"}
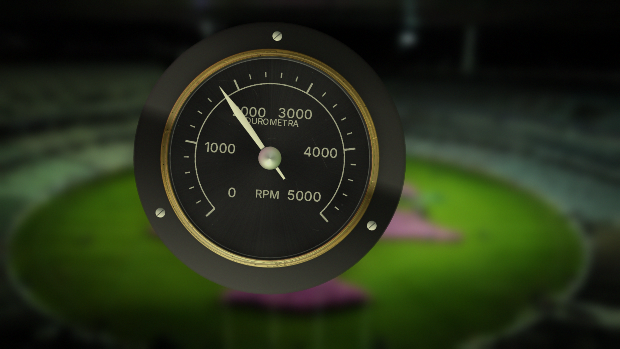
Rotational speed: {"value": 1800, "unit": "rpm"}
